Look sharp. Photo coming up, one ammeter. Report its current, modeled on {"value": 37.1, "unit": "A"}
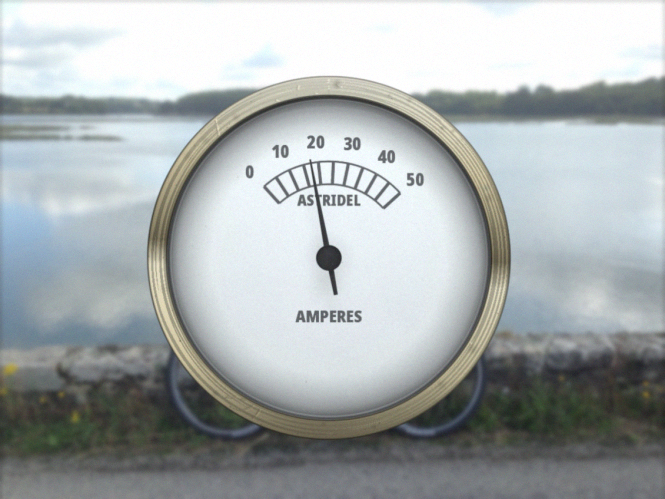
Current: {"value": 17.5, "unit": "A"}
